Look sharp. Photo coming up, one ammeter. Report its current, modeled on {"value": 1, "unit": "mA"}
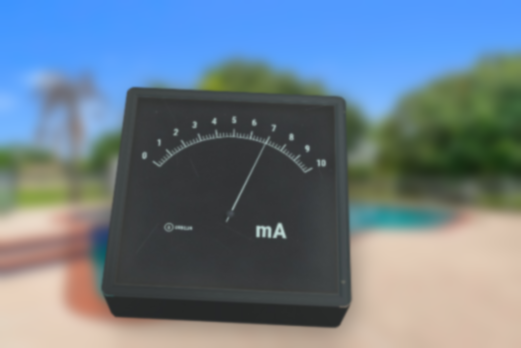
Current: {"value": 7, "unit": "mA"}
